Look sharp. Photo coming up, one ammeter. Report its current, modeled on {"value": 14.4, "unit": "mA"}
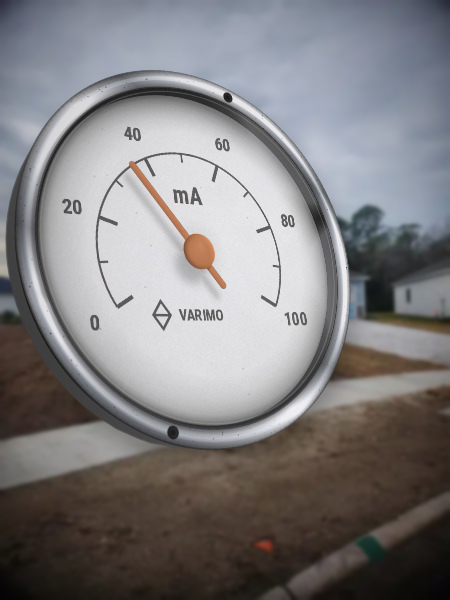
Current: {"value": 35, "unit": "mA"}
